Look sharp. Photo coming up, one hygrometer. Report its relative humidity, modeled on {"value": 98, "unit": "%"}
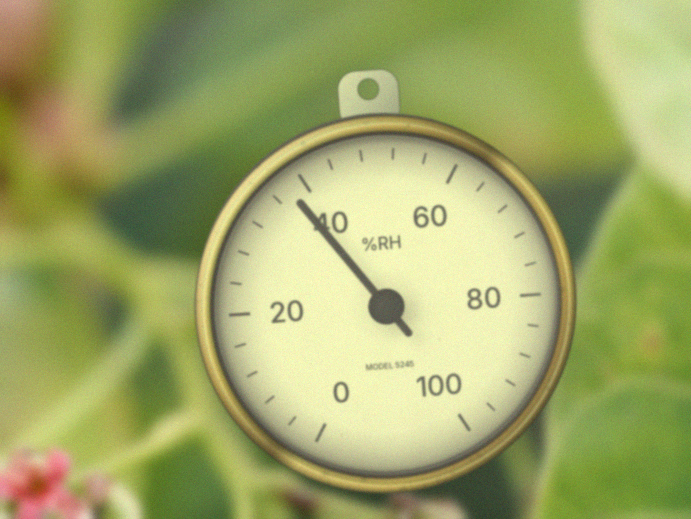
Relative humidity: {"value": 38, "unit": "%"}
